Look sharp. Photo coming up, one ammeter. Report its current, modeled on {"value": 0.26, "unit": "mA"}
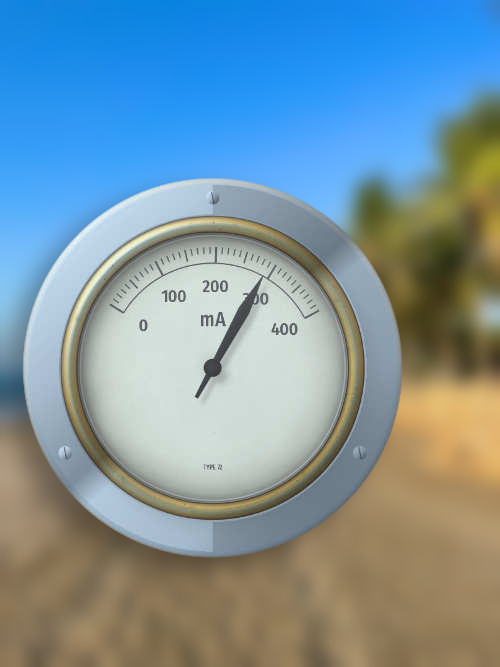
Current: {"value": 290, "unit": "mA"}
